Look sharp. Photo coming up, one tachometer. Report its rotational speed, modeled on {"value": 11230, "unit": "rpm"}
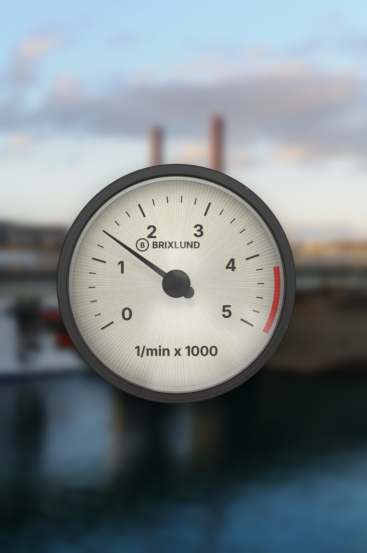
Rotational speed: {"value": 1400, "unit": "rpm"}
